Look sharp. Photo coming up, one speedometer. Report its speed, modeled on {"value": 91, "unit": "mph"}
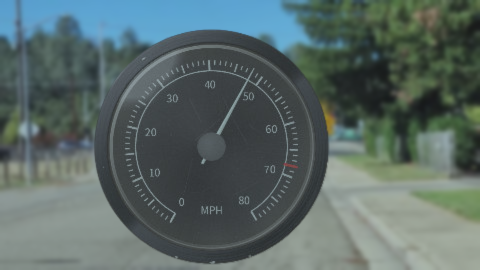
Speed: {"value": 48, "unit": "mph"}
